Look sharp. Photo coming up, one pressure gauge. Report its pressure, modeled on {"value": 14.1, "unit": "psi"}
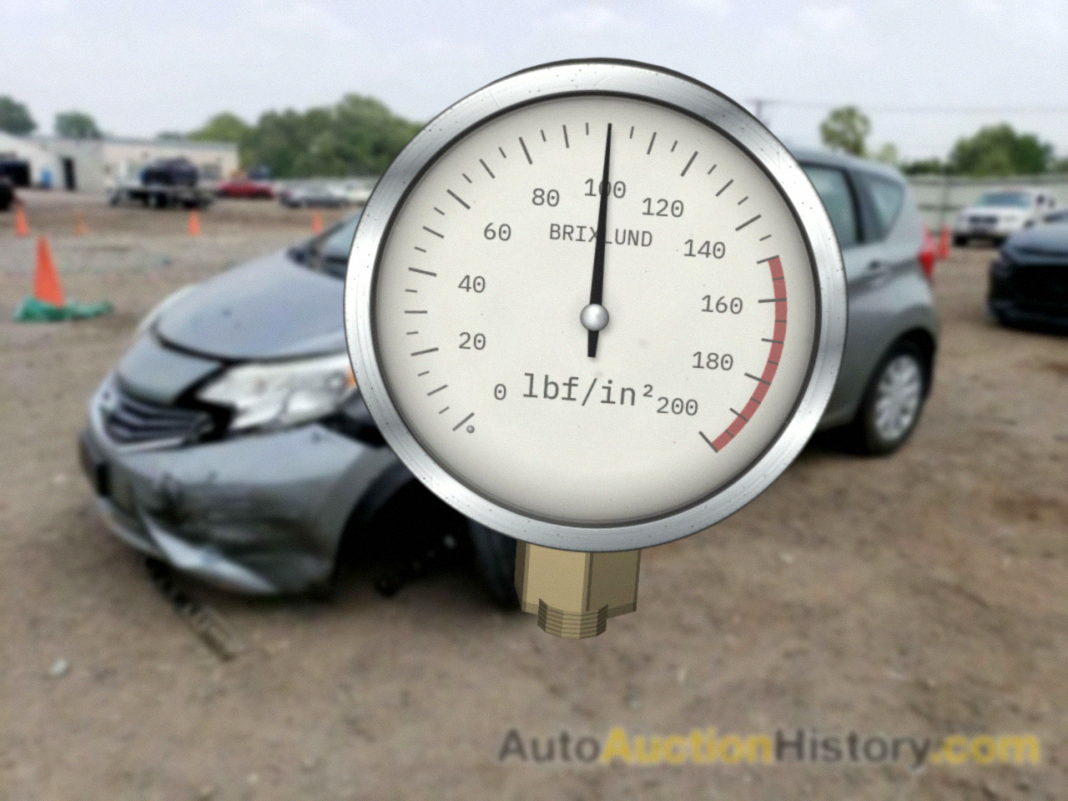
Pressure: {"value": 100, "unit": "psi"}
